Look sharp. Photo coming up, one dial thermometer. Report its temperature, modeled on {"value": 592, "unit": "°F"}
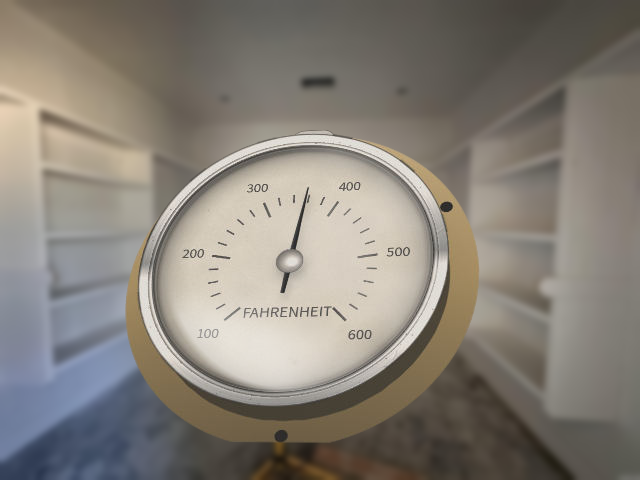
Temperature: {"value": 360, "unit": "°F"}
